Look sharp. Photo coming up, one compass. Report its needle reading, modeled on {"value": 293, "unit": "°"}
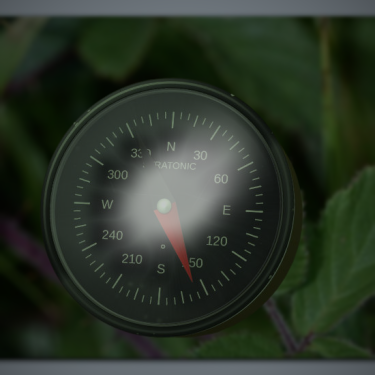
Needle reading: {"value": 155, "unit": "°"}
